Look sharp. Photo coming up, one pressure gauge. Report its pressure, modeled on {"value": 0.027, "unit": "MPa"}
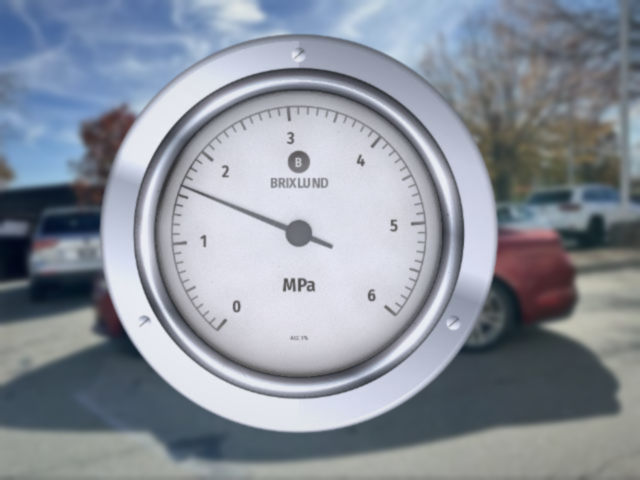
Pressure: {"value": 1.6, "unit": "MPa"}
